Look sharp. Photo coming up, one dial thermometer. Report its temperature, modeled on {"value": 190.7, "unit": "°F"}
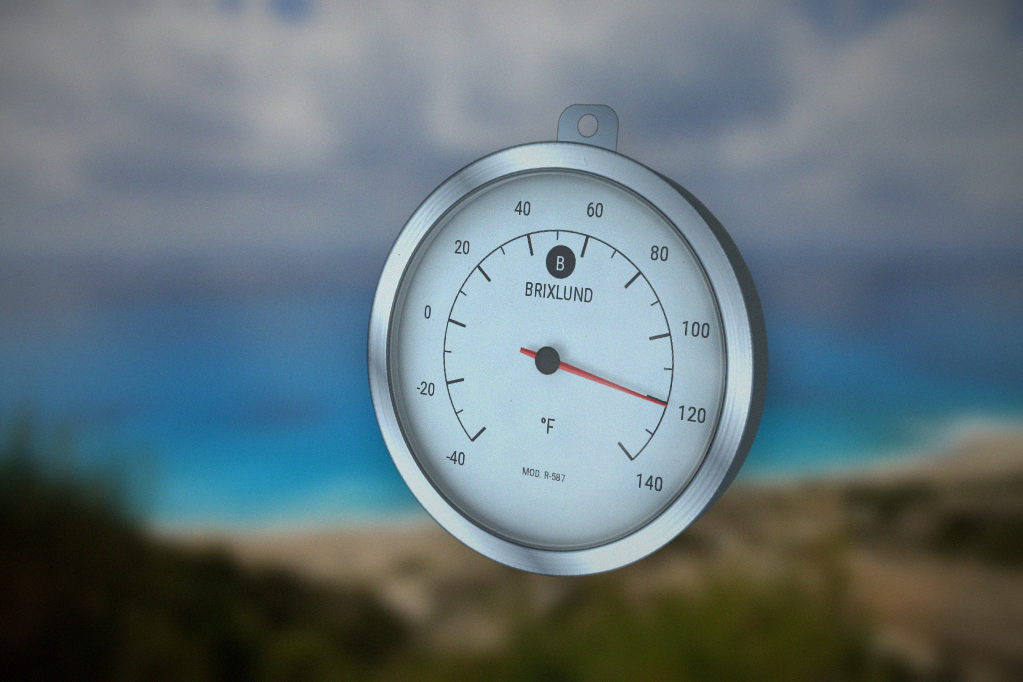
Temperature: {"value": 120, "unit": "°F"}
